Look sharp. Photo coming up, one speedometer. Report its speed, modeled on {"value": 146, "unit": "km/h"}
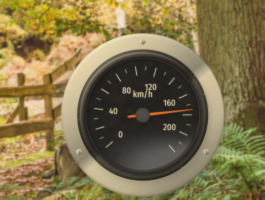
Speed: {"value": 175, "unit": "km/h"}
